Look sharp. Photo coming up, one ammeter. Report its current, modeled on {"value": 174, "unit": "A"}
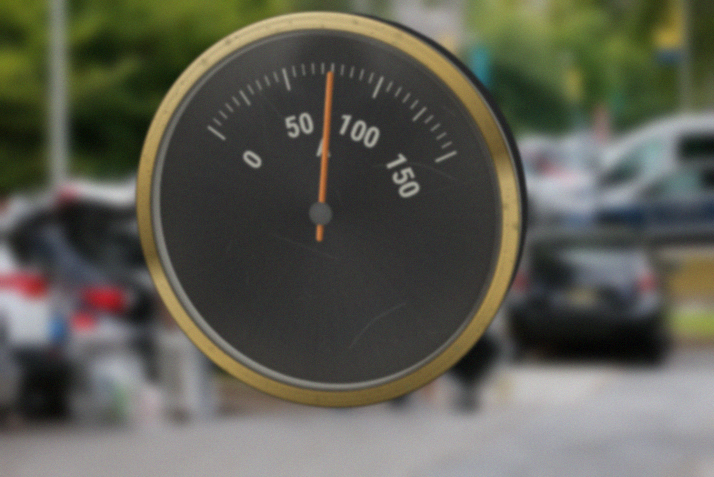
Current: {"value": 75, "unit": "A"}
